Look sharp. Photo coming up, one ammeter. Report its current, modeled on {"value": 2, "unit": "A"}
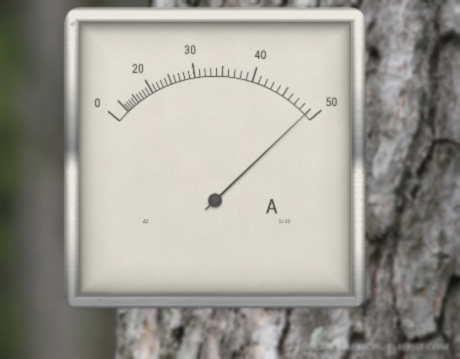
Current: {"value": 49, "unit": "A"}
